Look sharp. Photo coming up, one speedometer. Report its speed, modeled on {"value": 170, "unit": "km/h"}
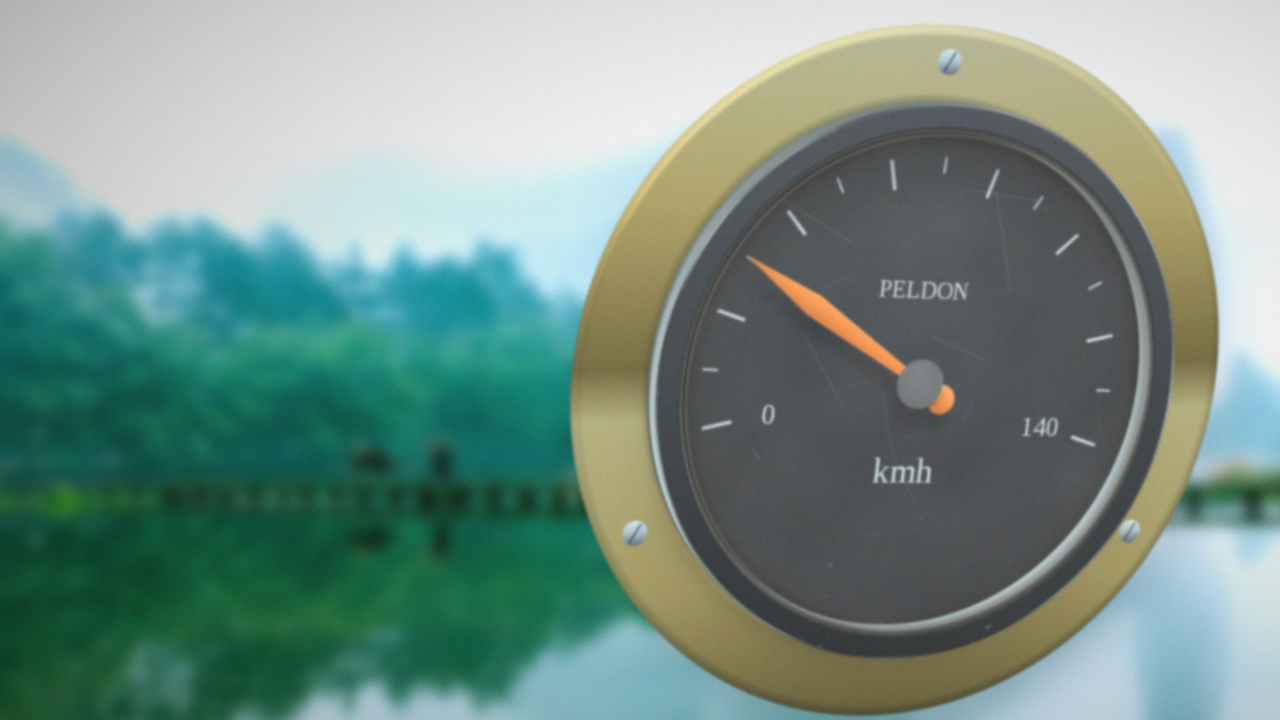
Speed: {"value": 30, "unit": "km/h"}
